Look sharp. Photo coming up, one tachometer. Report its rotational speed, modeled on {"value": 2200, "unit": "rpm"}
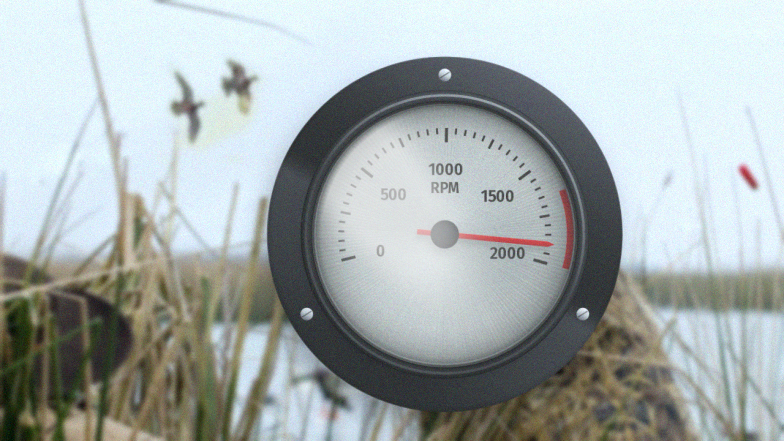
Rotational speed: {"value": 1900, "unit": "rpm"}
